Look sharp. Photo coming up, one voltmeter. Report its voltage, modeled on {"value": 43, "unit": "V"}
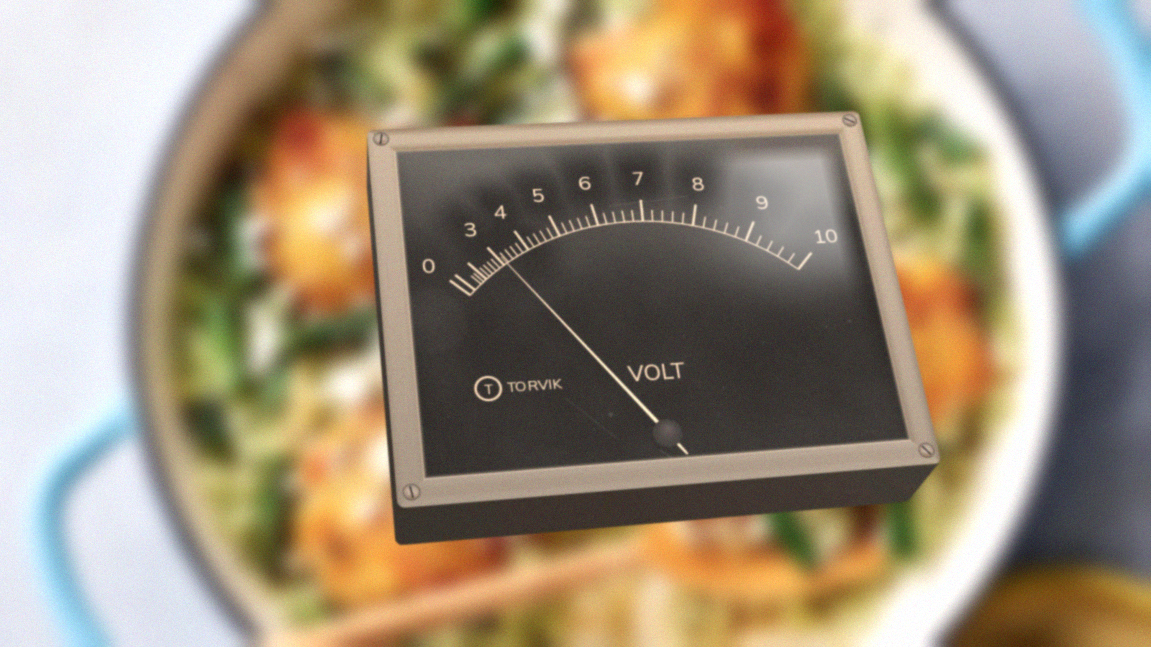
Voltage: {"value": 3, "unit": "V"}
